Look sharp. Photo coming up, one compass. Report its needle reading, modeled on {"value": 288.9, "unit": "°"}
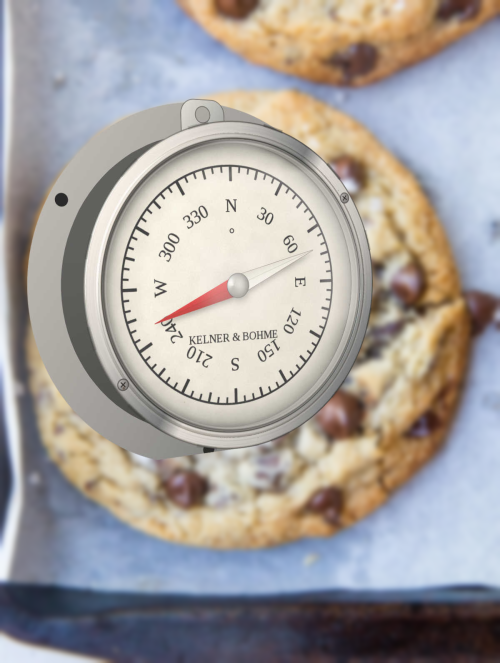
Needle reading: {"value": 250, "unit": "°"}
